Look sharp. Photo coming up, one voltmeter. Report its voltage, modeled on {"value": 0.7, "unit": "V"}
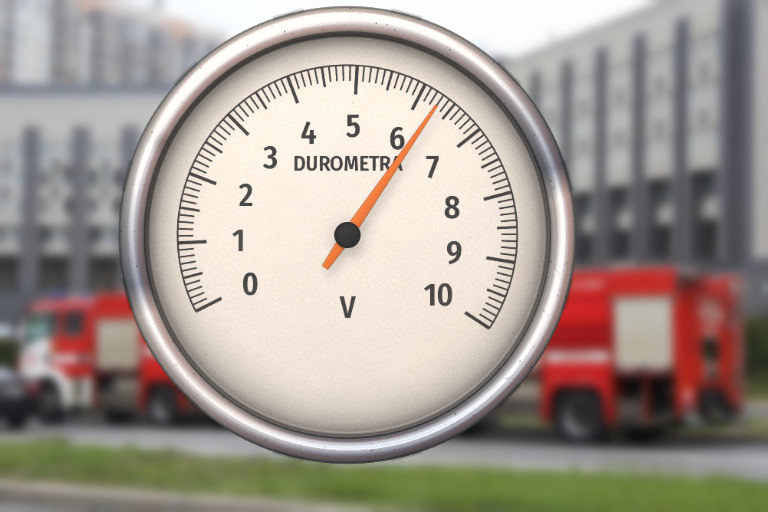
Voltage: {"value": 6.3, "unit": "V"}
